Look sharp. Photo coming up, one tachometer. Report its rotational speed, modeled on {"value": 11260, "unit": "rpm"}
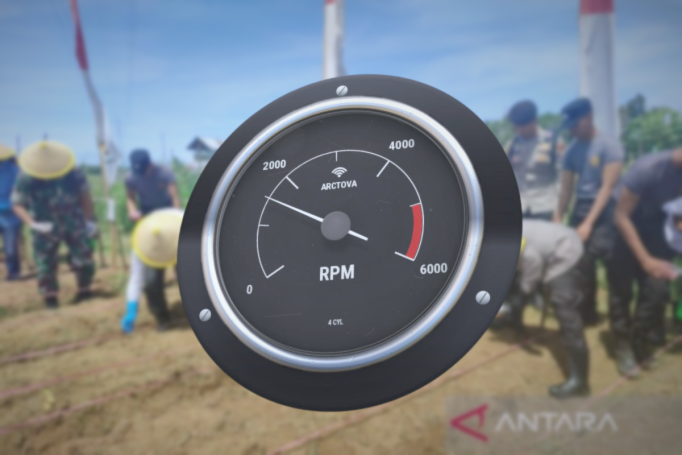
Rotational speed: {"value": 1500, "unit": "rpm"}
